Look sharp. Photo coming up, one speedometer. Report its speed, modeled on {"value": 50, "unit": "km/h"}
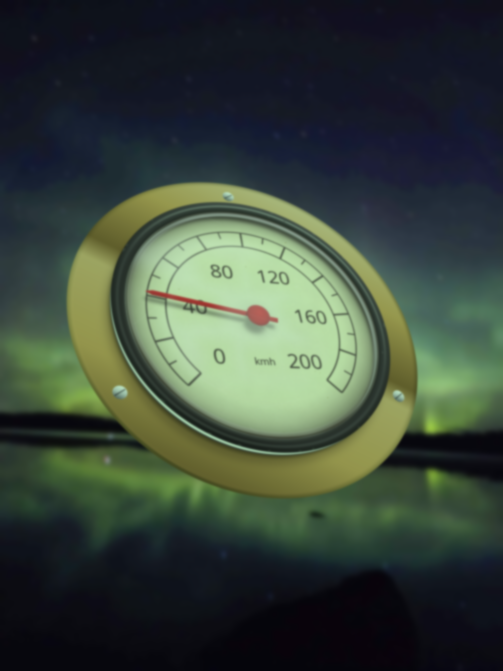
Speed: {"value": 40, "unit": "km/h"}
